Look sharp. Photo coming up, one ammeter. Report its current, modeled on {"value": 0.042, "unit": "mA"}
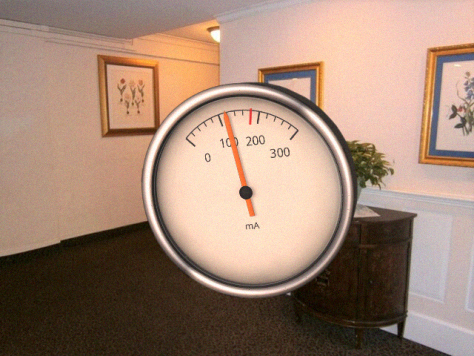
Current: {"value": 120, "unit": "mA"}
